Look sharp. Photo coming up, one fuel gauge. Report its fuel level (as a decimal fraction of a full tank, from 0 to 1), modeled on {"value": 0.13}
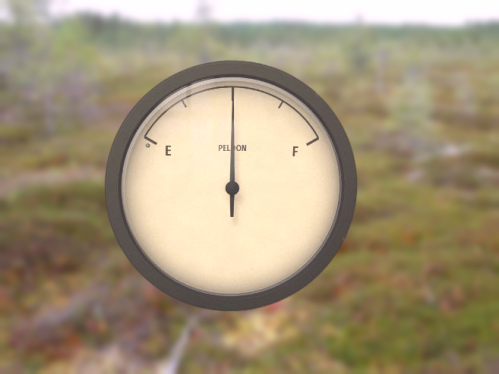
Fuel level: {"value": 0.5}
